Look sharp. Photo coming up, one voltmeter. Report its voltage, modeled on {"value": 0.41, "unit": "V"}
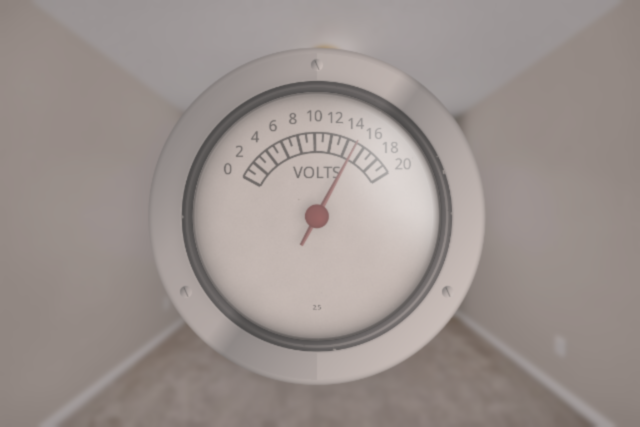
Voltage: {"value": 15, "unit": "V"}
